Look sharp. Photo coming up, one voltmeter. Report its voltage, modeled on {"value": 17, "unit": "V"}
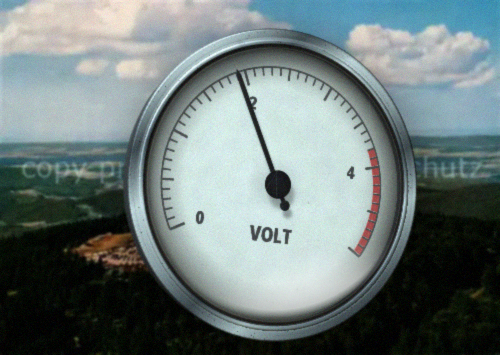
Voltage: {"value": 1.9, "unit": "V"}
